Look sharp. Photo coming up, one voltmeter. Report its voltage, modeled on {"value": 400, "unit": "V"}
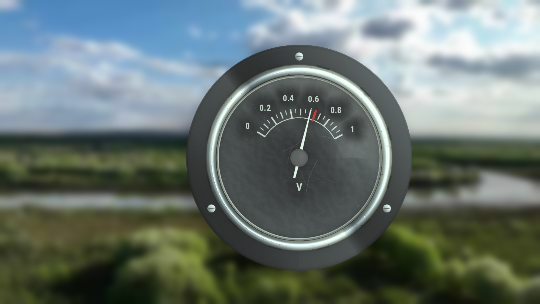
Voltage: {"value": 0.6, "unit": "V"}
